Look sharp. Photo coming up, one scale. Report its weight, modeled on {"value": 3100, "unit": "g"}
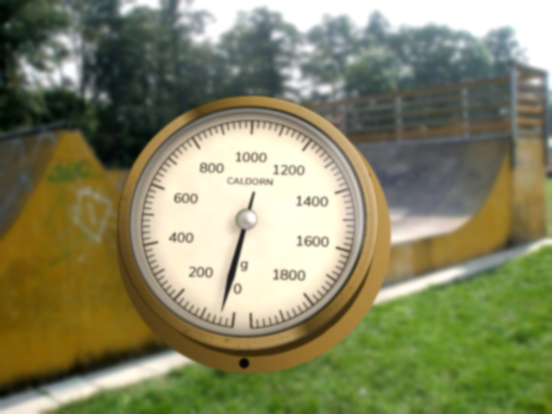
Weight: {"value": 40, "unit": "g"}
